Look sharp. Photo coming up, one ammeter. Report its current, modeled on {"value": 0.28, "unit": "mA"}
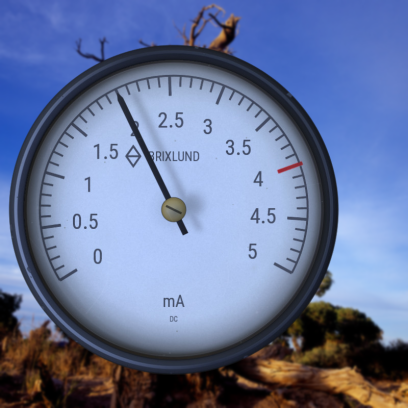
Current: {"value": 2, "unit": "mA"}
